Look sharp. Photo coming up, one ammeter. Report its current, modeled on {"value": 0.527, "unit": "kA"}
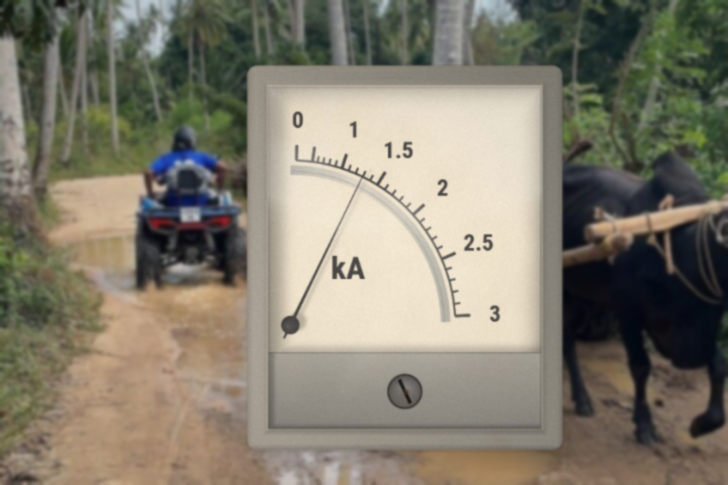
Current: {"value": 1.3, "unit": "kA"}
